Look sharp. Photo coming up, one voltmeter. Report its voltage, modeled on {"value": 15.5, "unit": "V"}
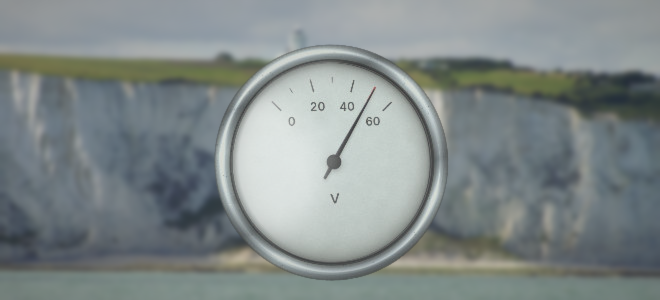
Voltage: {"value": 50, "unit": "V"}
